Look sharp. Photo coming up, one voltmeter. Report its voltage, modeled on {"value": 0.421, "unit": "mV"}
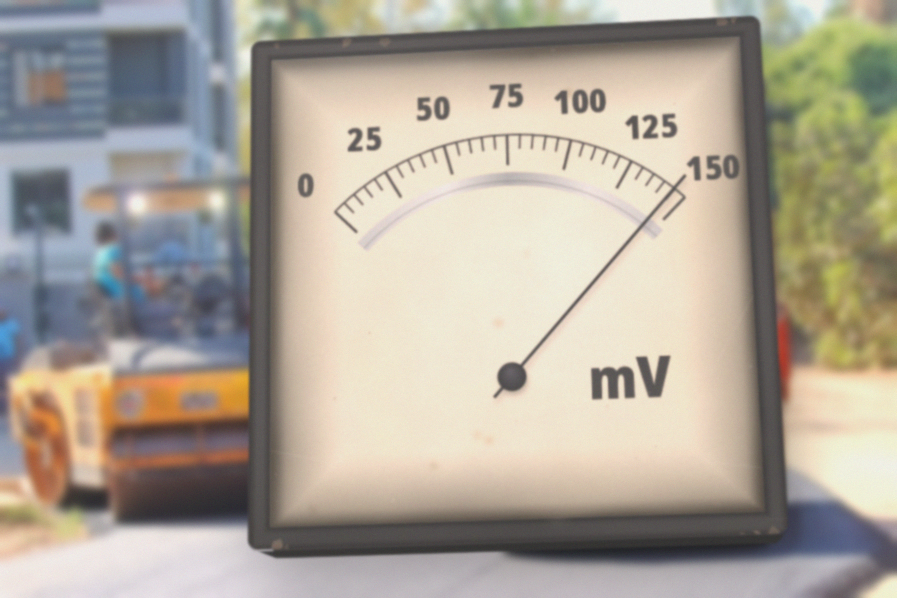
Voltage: {"value": 145, "unit": "mV"}
